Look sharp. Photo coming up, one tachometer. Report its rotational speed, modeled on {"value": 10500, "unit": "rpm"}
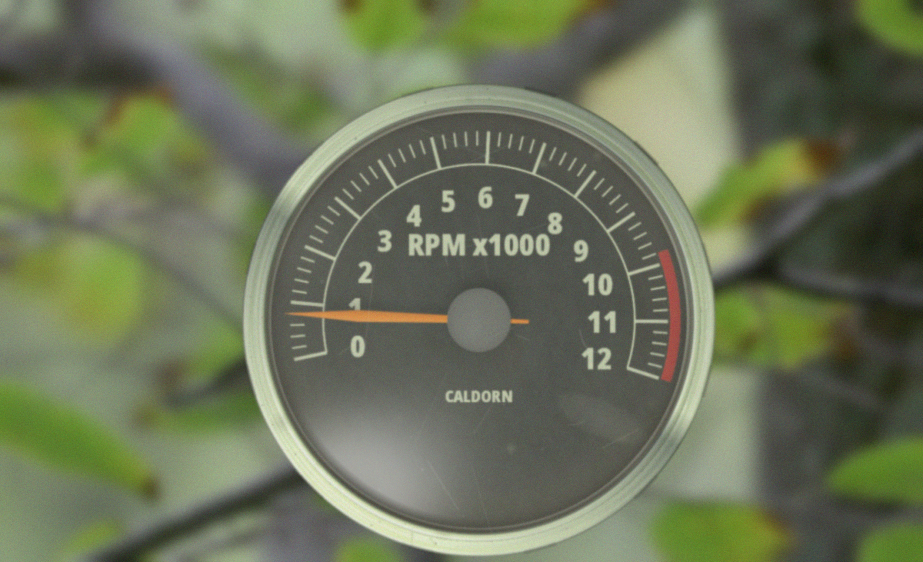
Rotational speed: {"value": 800, "unit": "rpm"}
